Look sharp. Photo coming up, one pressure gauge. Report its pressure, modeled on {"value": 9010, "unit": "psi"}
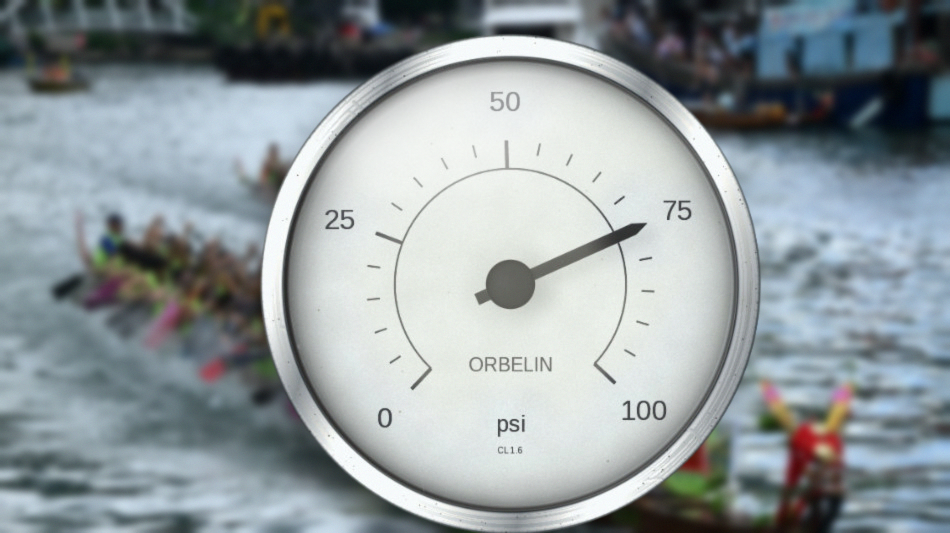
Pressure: {"value": 75, "unit": "psi"}
